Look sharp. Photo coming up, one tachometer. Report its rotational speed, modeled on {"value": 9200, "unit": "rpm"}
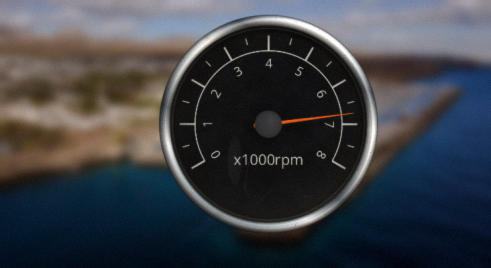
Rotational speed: {"value": 6750, "unit": "rpm"}
